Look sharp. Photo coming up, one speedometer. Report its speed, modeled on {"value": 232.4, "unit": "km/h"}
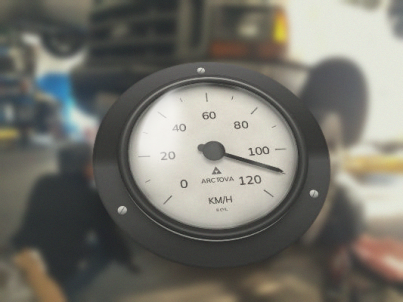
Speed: {"value": 110, "unit": "km/h"}
